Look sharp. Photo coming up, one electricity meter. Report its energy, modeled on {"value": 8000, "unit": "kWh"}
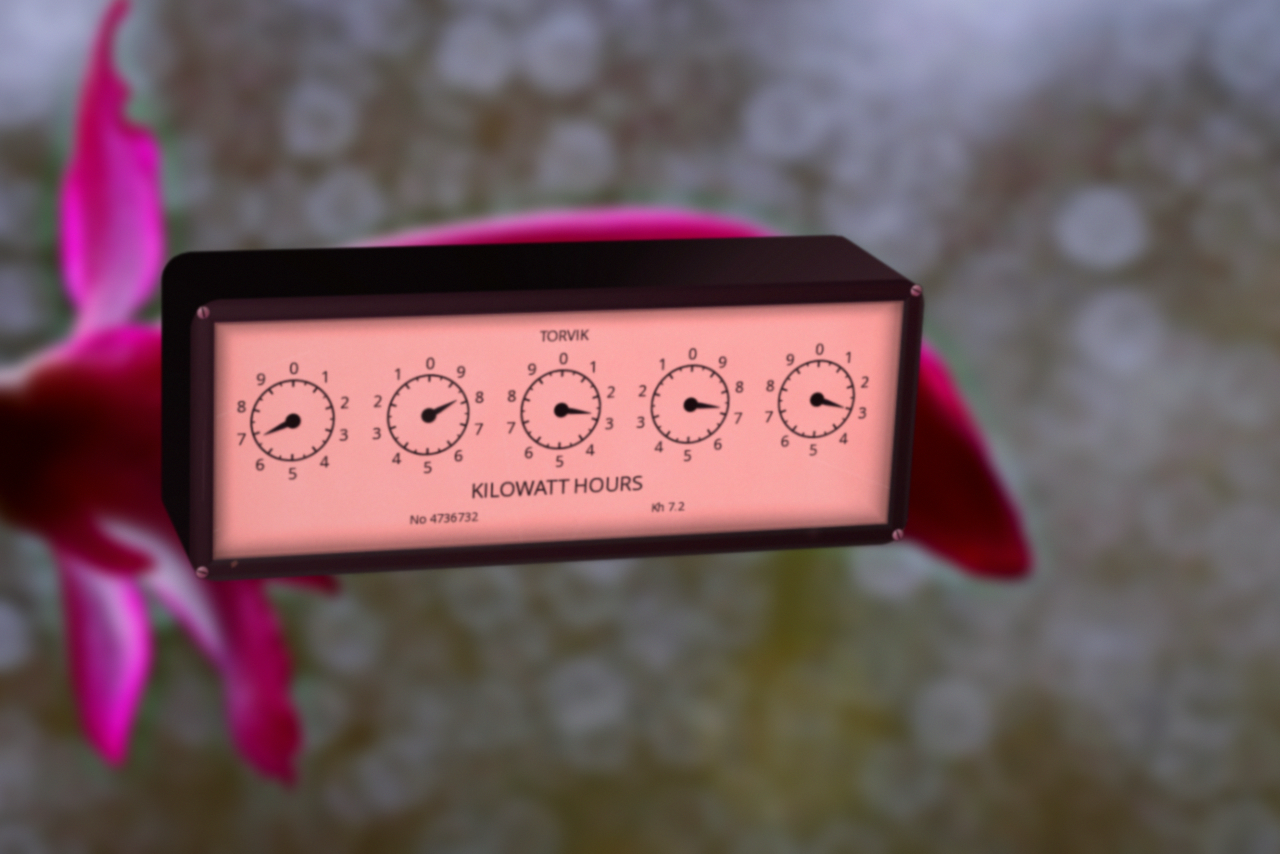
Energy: {"value": 68273, "unit": "kWh"}
